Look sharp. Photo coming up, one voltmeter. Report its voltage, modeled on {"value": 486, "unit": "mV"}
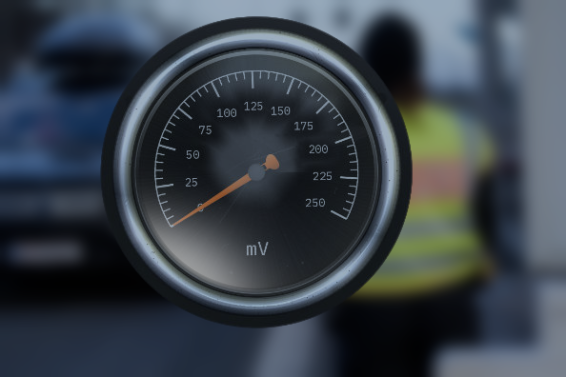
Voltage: {"value": 0, "unit": "mV"}
